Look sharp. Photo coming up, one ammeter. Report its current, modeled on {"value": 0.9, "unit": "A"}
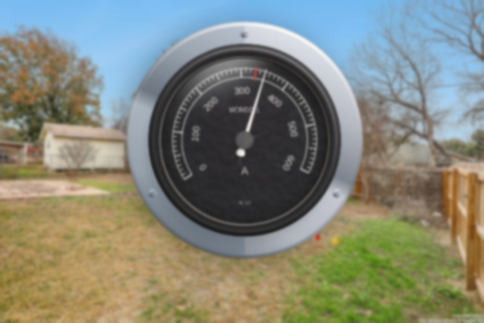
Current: {"value": 350, "unit": "A"}
